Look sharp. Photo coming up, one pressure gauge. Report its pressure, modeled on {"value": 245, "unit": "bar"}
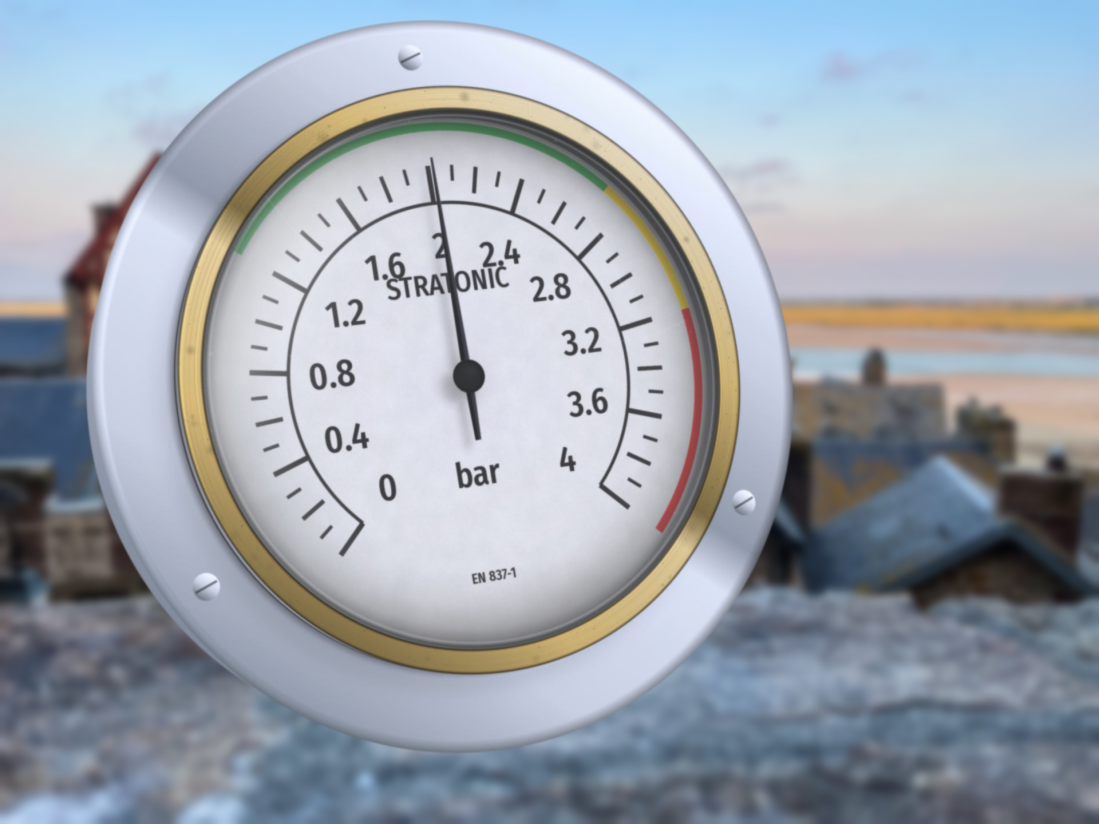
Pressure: {"value": 2, "unit": "bar"}
